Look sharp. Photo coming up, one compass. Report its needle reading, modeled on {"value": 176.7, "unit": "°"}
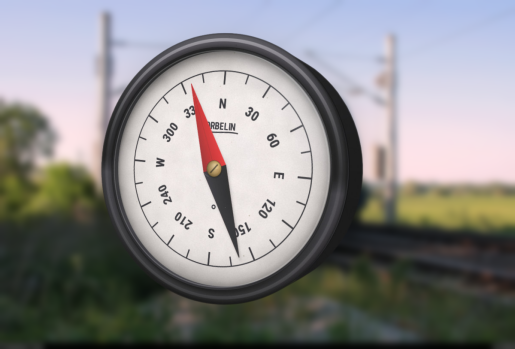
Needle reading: {"value": 337.5, "unit": "°"}
